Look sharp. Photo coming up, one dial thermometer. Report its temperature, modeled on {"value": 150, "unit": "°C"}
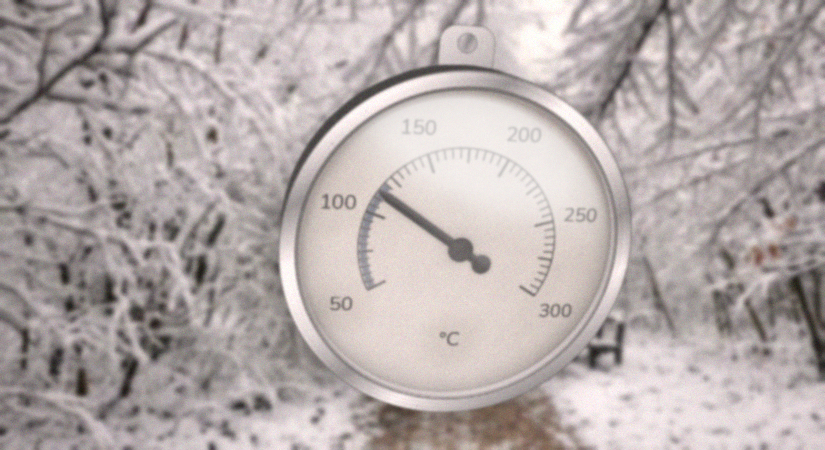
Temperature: {"value": 115, "unit": "°C"}
